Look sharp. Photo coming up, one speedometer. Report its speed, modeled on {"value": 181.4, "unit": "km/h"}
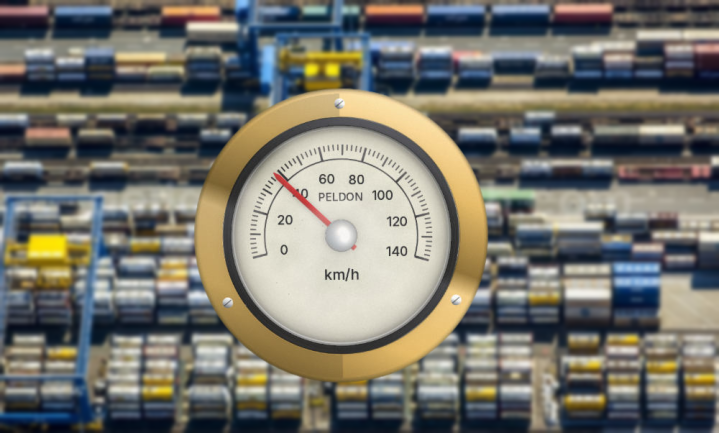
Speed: {"value": 38, "unit": "km/h"}
